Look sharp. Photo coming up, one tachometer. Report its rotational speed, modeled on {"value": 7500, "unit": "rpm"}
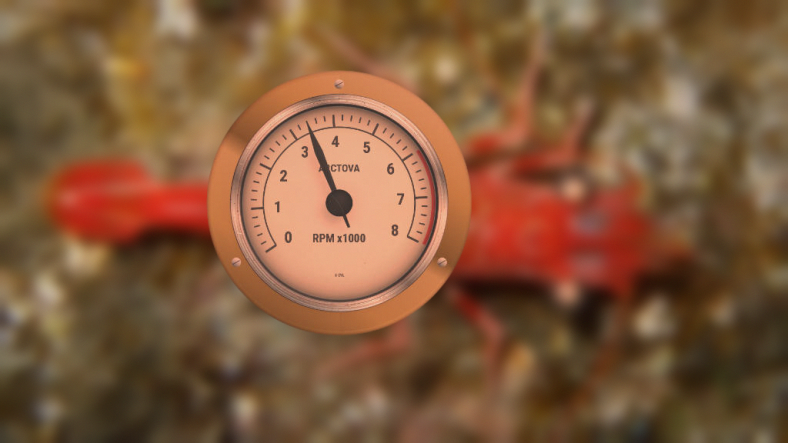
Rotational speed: {"value": 3400, "unit": "rpm"}
